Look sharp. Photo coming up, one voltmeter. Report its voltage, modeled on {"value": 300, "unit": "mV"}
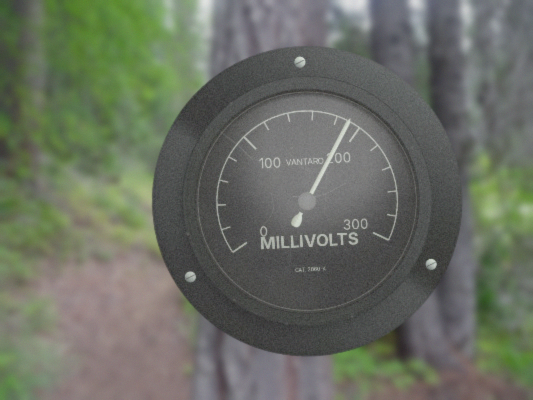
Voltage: {"value": 190, "unit": "mV"}
